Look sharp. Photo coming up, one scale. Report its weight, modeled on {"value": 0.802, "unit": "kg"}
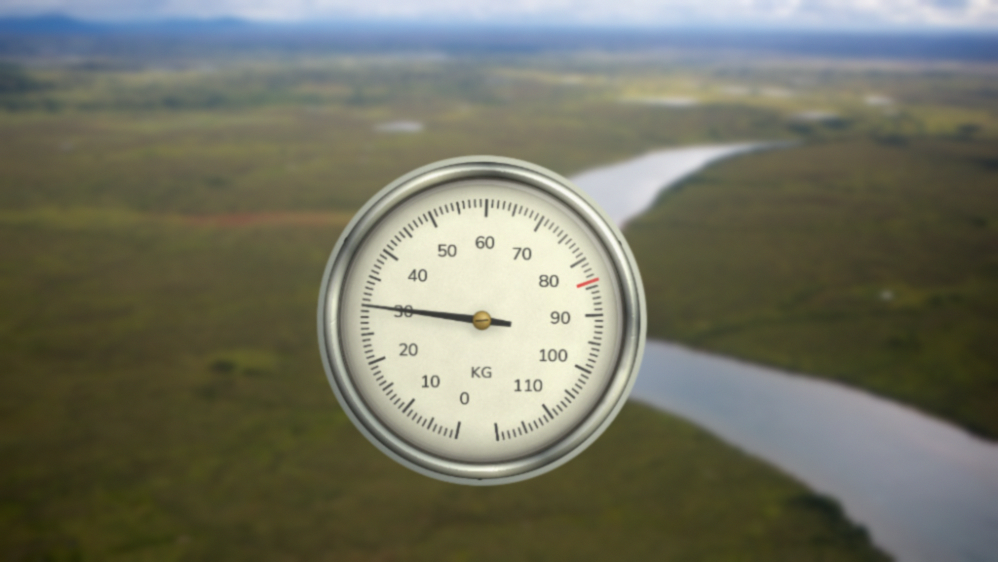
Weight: {"value": 30, "unit": "kg"}
